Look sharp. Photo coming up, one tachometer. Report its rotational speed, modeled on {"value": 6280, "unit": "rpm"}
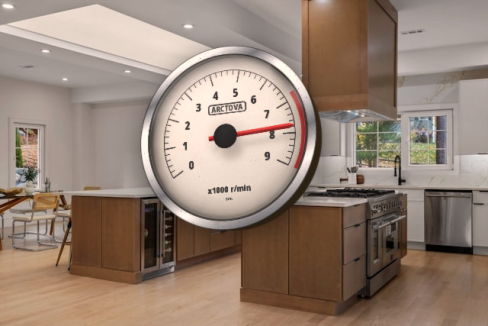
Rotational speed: {"value": 7800, "unit": "rpm"}
